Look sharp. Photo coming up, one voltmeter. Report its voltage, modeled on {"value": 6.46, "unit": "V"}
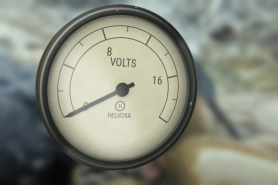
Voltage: {"value": 0, "unit": "V"}
